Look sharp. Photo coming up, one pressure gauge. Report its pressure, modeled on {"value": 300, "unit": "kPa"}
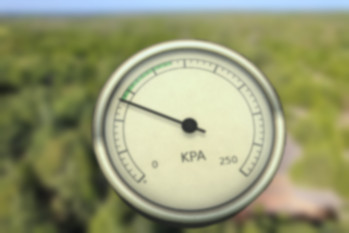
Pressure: {"value": 65, "unit": "kPa"}
